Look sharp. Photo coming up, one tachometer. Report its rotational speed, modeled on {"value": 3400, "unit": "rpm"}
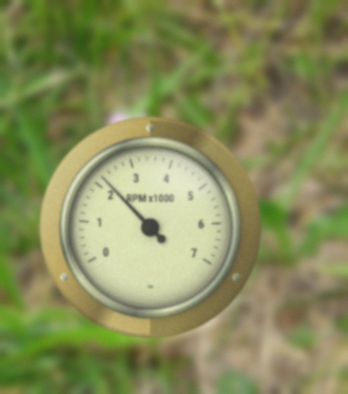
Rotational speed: {"value": 2200, "unit": "rpm"}
